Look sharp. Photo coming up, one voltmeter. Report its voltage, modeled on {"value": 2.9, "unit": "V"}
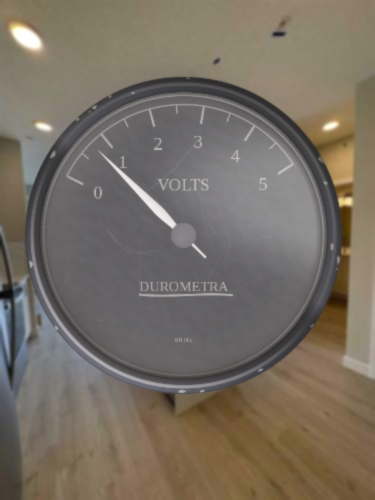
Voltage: {"value": 0.75, "unit": "V"}
